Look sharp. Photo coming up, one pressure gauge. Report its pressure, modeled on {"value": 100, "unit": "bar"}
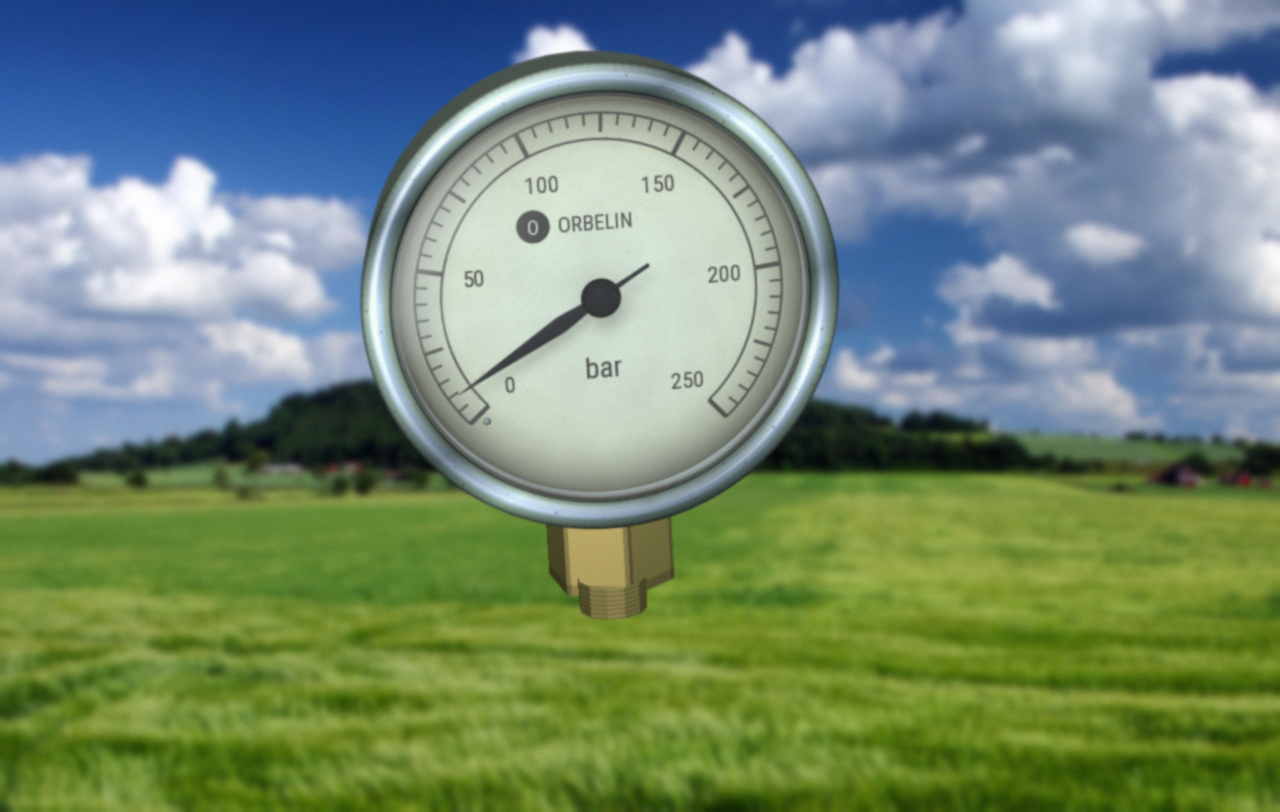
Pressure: {"value": 10, "unit": "bar"}
